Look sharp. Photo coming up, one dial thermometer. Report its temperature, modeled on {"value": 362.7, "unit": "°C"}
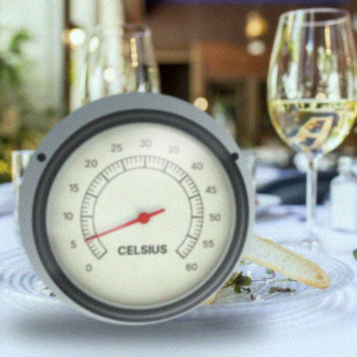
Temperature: {"value": 5, "unit": "°C"}
